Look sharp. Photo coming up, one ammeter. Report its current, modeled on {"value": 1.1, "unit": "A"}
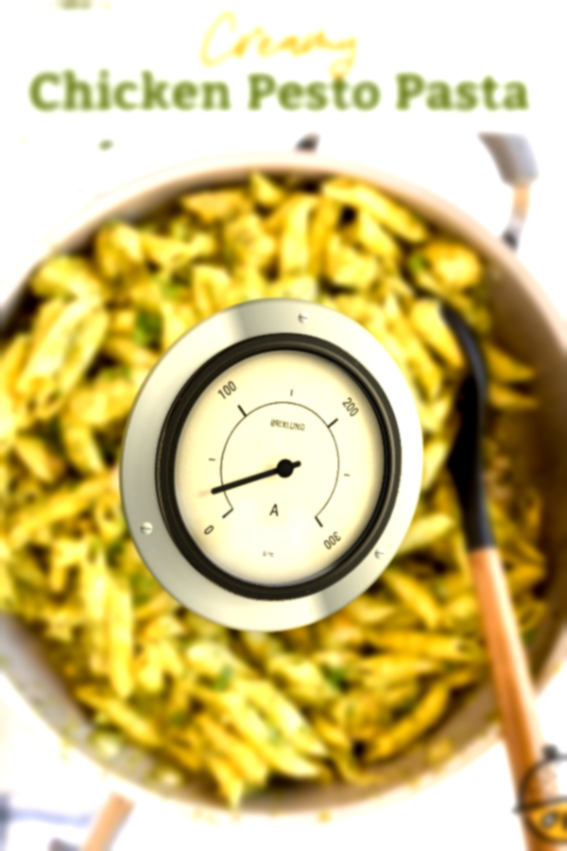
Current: {"value": 25, "unit": "A"}
